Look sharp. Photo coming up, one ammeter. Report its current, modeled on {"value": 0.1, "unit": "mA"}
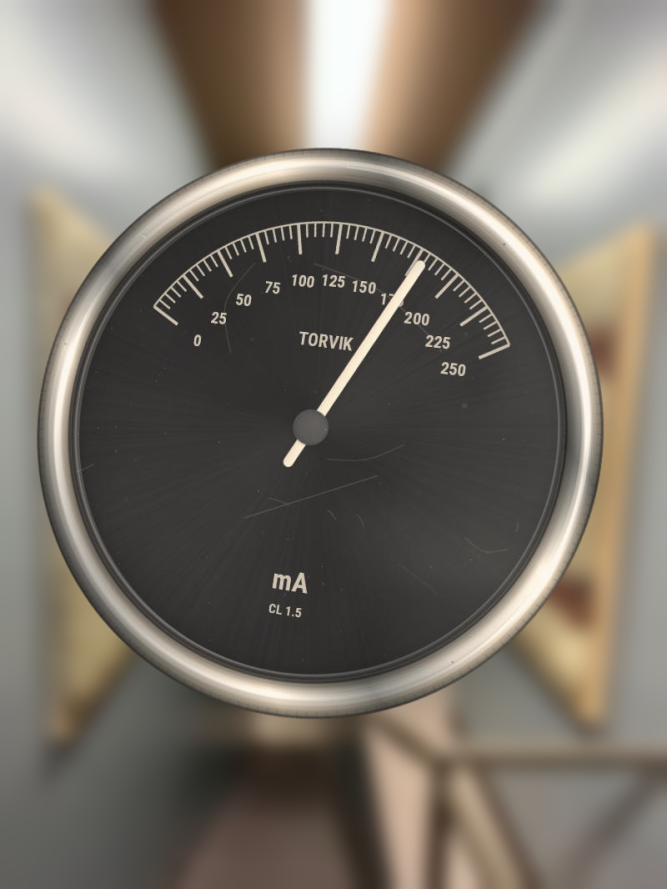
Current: {"value": 180, "unit": "mA"}
